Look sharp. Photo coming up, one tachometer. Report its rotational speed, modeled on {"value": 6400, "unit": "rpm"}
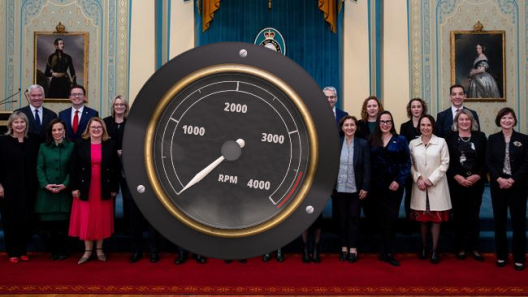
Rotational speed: {"value": 0, "unit": "rpm"}
